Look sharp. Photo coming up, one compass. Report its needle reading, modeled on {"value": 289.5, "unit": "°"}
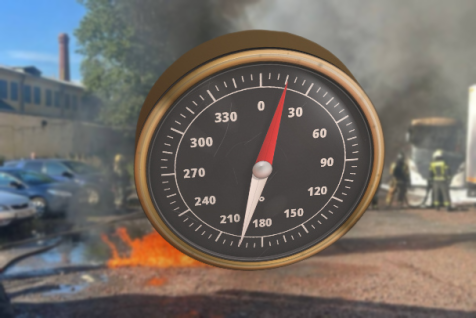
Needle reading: {"value": 15, "unit": "°"}
